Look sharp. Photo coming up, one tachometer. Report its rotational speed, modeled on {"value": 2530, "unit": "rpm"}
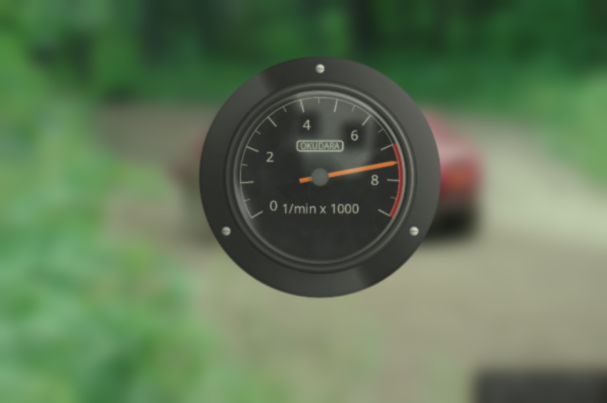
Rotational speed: {"value": 7500, "unit": "rpm"}
